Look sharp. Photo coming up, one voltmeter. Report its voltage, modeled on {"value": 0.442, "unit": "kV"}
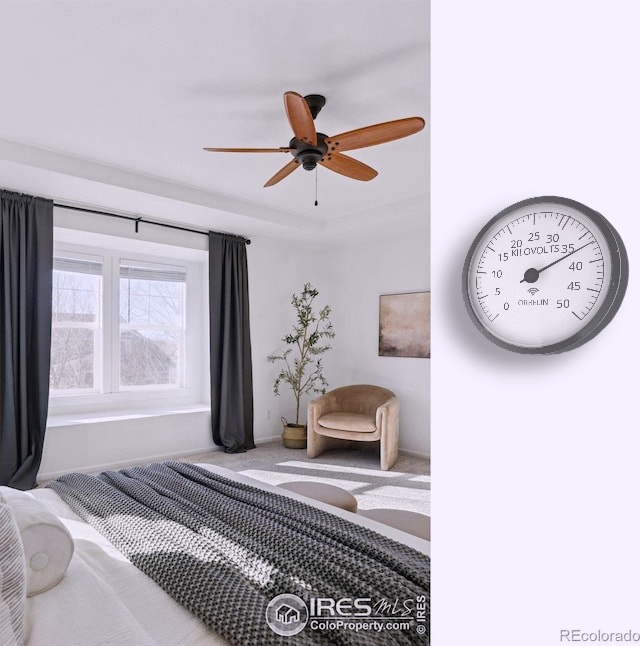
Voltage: {"value": 37, "unit": "kV"}
